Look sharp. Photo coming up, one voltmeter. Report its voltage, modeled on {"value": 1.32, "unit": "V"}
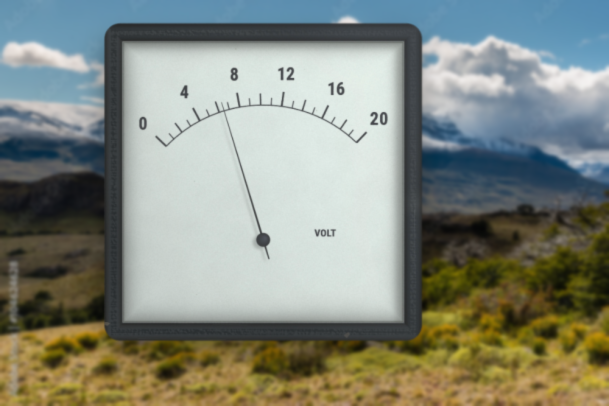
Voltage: {"value": 6.5, "unit": "V"}
